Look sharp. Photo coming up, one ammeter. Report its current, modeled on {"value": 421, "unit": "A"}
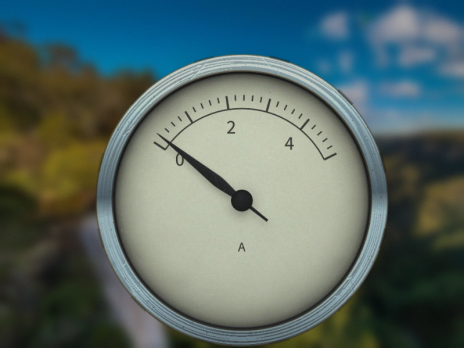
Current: {"value": 0.2, "unit": "A"}
